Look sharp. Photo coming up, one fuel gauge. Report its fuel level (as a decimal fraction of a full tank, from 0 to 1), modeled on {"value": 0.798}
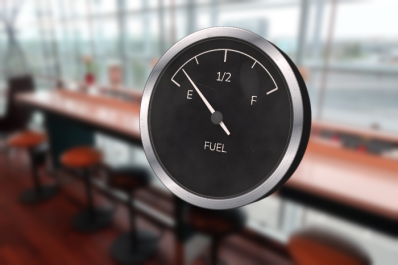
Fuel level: {"value": 0.125}
